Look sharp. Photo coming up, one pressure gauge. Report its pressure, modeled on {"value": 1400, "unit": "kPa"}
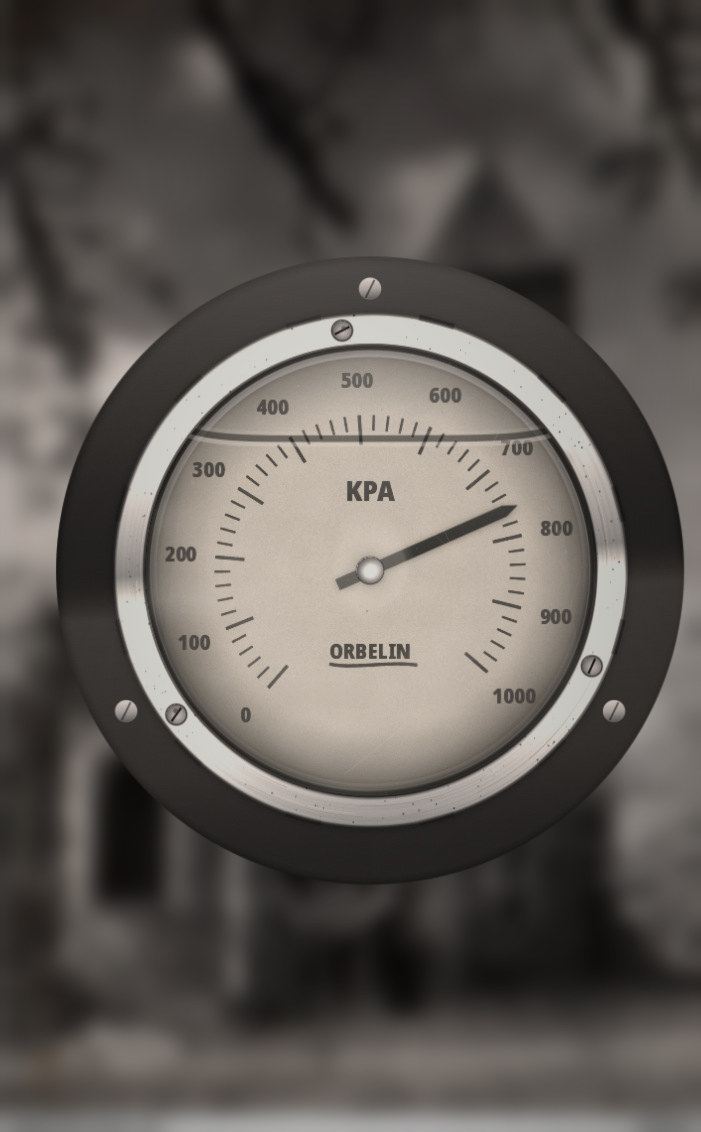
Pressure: {"value": 760, "unit": "kPa"}
